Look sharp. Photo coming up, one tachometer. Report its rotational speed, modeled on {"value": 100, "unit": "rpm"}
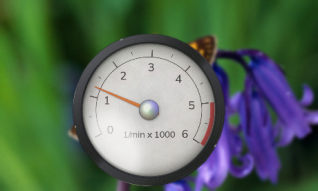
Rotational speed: {"value": 1250, "unit": "rpm"}
